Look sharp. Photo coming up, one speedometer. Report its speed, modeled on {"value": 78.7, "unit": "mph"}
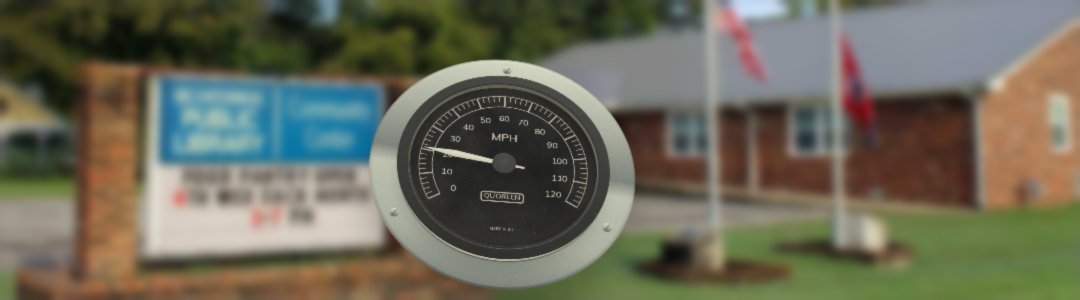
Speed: {"value": 20, "unit": "mph"}
